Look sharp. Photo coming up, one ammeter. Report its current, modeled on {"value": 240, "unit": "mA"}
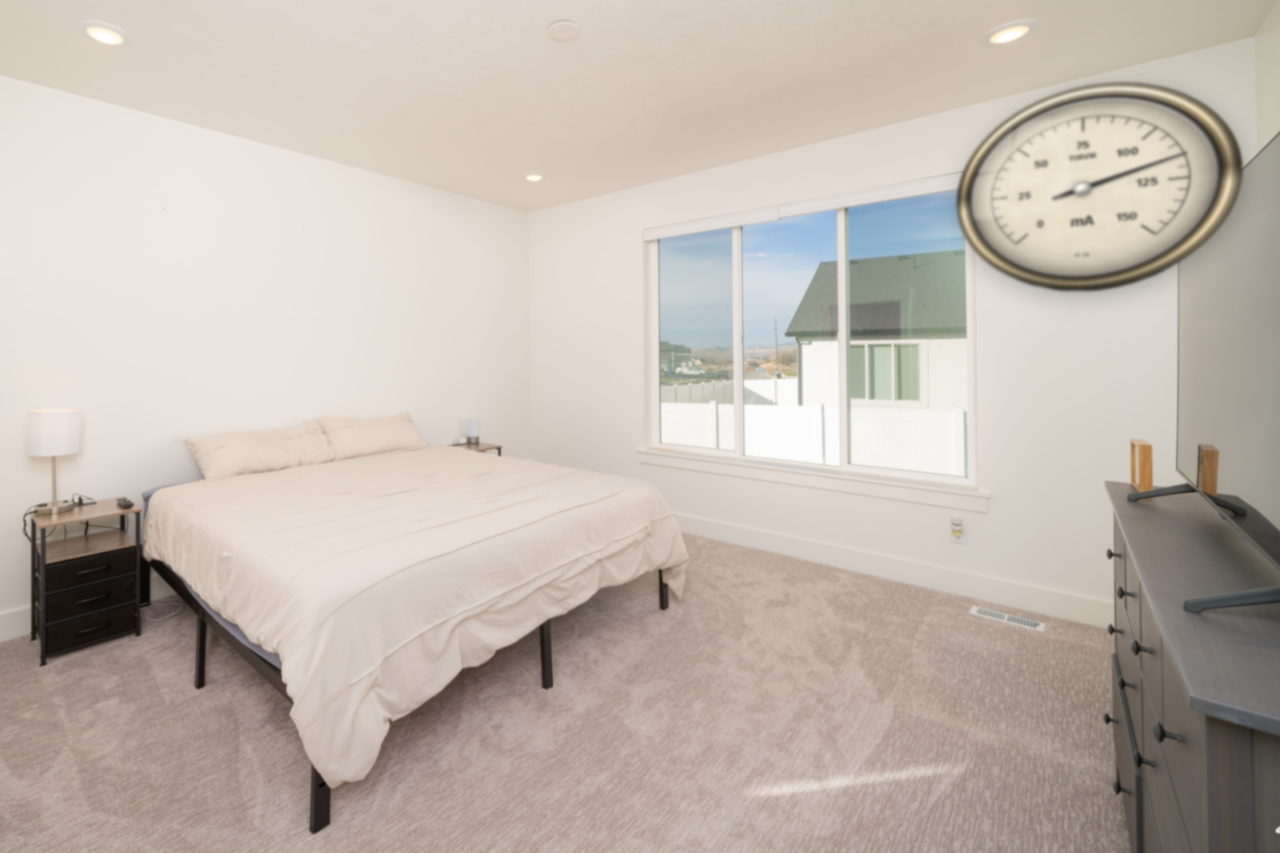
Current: {"value": 115, "unit": "mA"}
